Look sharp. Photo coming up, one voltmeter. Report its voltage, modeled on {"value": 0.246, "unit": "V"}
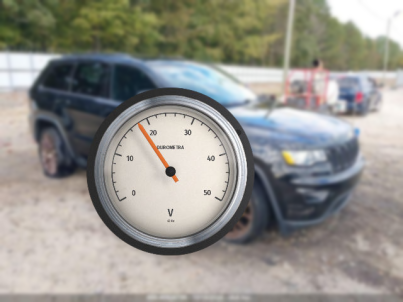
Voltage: {"value": 18, "unit": "V"}
